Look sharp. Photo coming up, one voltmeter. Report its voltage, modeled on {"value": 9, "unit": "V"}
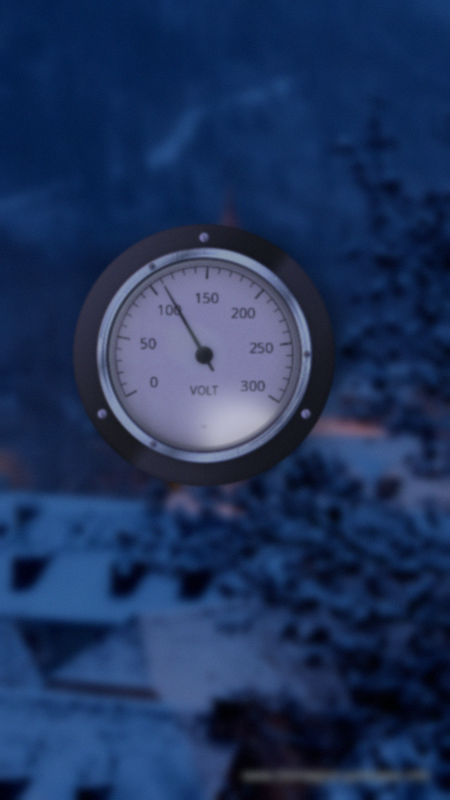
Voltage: {"value": 110, "unit": "V"}
